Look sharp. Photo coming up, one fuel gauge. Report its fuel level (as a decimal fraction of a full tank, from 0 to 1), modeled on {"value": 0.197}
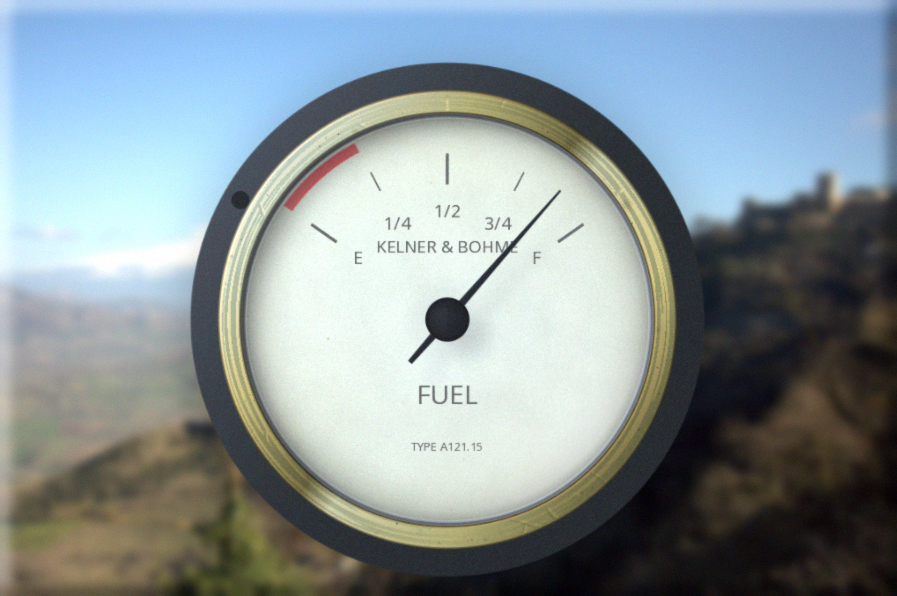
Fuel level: {"value": 0.875}
